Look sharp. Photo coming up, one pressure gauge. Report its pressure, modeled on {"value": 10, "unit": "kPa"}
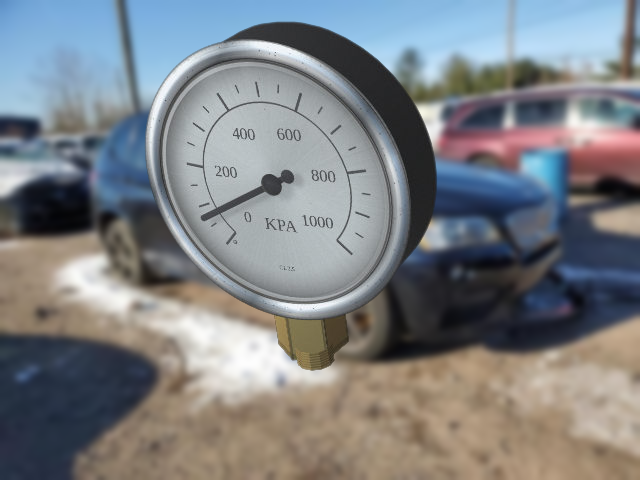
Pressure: {"value": 75, "unit": "kPa"}
